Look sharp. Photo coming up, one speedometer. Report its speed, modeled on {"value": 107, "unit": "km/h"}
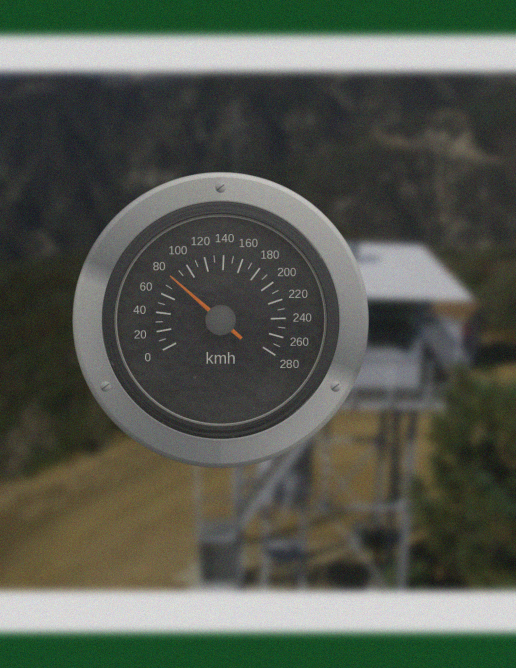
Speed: {"value": 80, "unit": "km/h"}
